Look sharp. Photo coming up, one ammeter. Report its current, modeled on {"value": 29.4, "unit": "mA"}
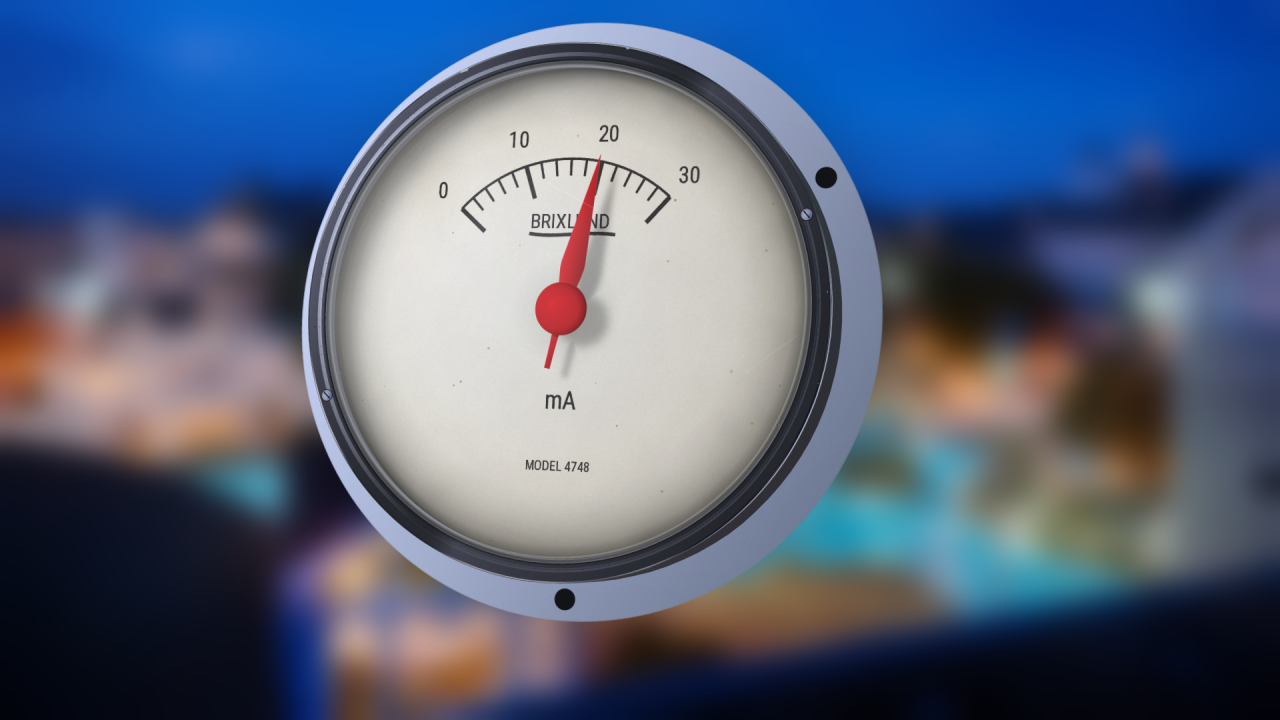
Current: {"value": 20, "unit": "mA"}
